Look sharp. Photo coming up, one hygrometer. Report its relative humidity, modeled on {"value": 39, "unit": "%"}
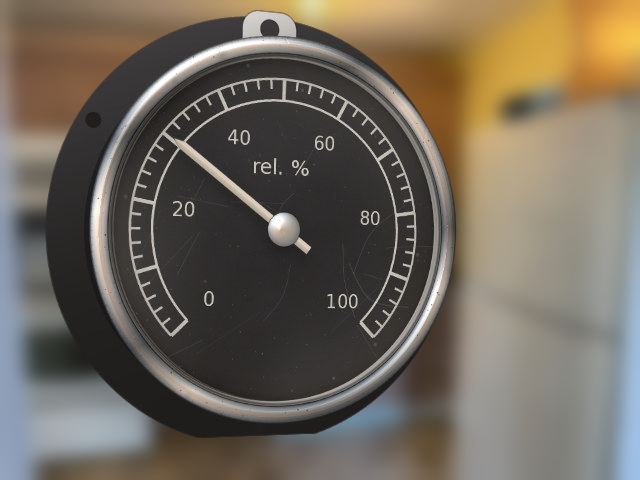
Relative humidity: {"value": 30, "unit": "%"}
